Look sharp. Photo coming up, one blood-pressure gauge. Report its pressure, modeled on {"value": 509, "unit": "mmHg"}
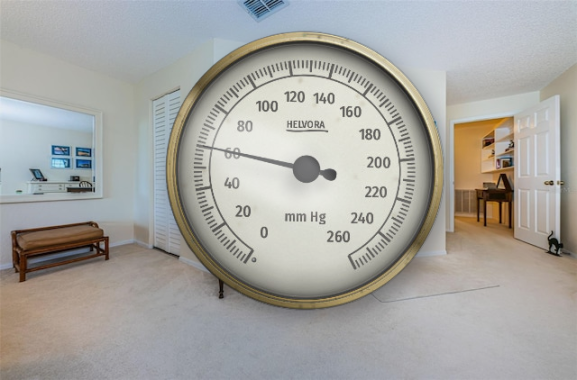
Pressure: {"value": 60, "unit": "mmHg"}
